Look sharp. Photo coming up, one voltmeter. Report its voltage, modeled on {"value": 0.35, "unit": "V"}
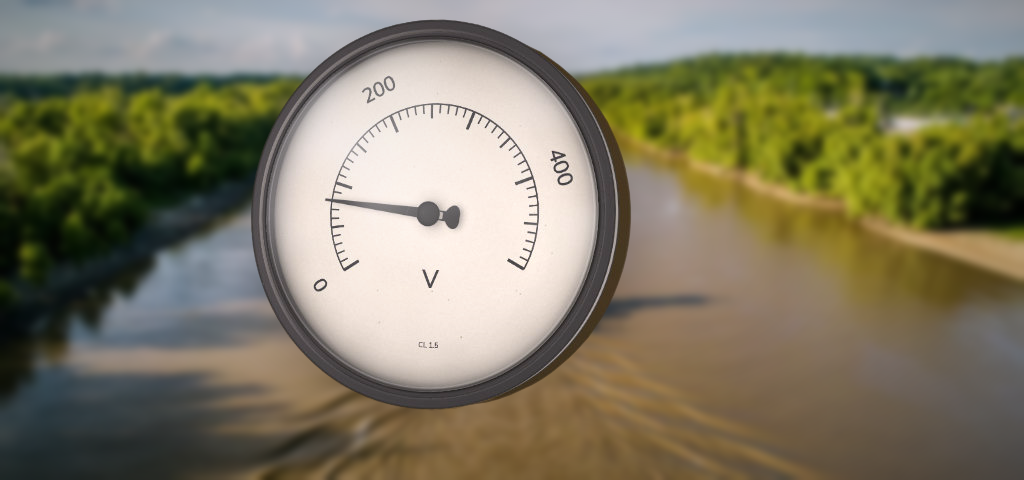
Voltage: {"value": 80, "unit": "V"}
